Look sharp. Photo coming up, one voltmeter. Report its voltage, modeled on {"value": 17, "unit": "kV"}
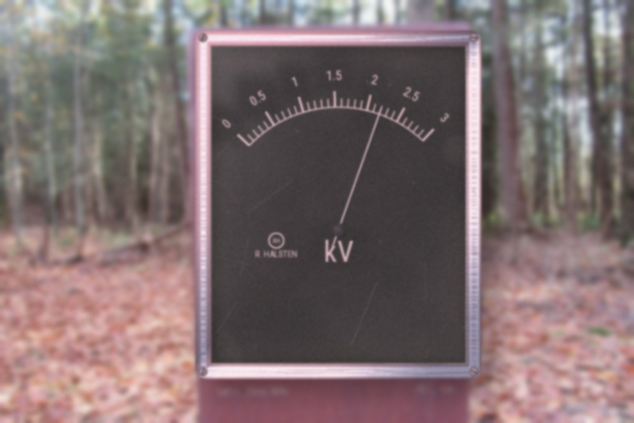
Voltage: {"value": 2.2, "unit": "kV"}
